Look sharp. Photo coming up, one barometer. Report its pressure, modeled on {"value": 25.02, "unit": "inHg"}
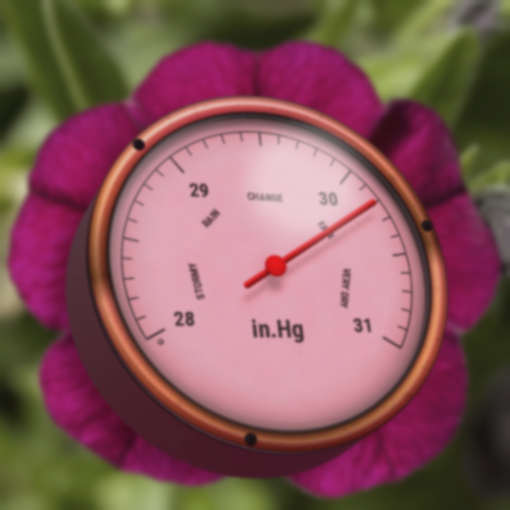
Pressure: {"value": 30.2, "unit": "inHg"}
